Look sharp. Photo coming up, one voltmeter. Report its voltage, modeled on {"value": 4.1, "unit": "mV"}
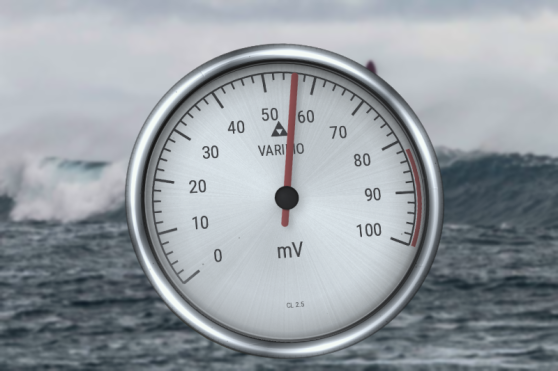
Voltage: {"value": 56, "unit": "mV"}
